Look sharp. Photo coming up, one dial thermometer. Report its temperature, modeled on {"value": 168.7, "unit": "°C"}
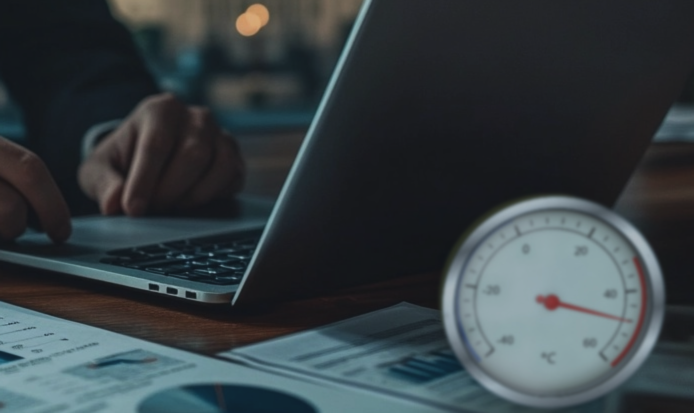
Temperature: {"value": 48, "unit": "°C"}
